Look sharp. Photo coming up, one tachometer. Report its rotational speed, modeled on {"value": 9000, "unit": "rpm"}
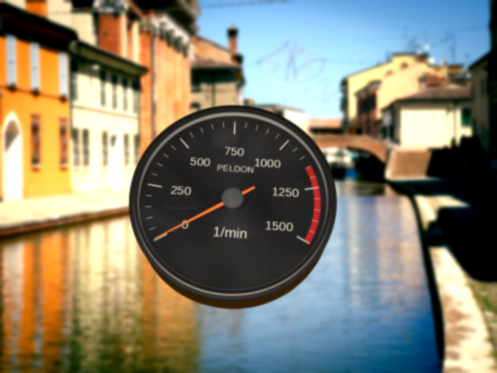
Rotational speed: {"value": 0, "unit": "rpm"}
